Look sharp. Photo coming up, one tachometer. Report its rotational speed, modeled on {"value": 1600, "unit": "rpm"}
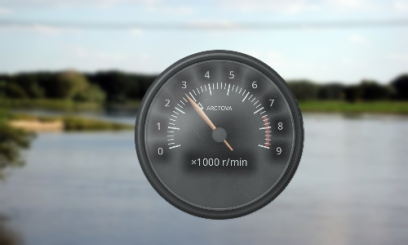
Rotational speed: {"value": 2800, "unit": "rpm"}
